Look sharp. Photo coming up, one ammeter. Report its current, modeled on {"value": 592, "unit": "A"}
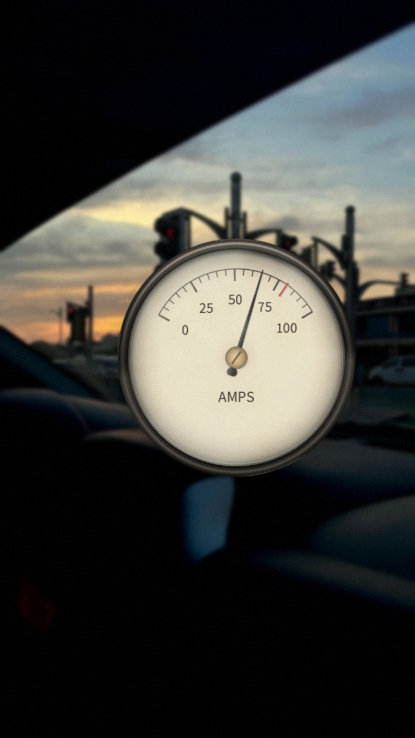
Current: {"value": 65, "unit": "A"}
